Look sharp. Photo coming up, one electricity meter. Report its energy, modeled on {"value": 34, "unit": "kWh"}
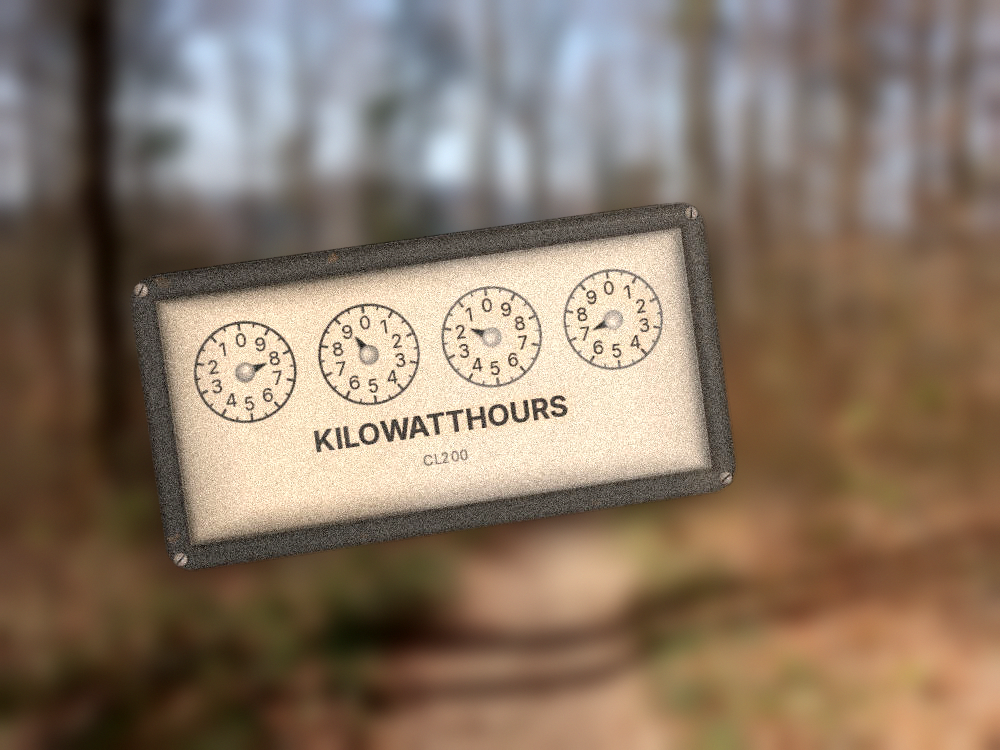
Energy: {"value": 7917, "unit": "kWh"}
